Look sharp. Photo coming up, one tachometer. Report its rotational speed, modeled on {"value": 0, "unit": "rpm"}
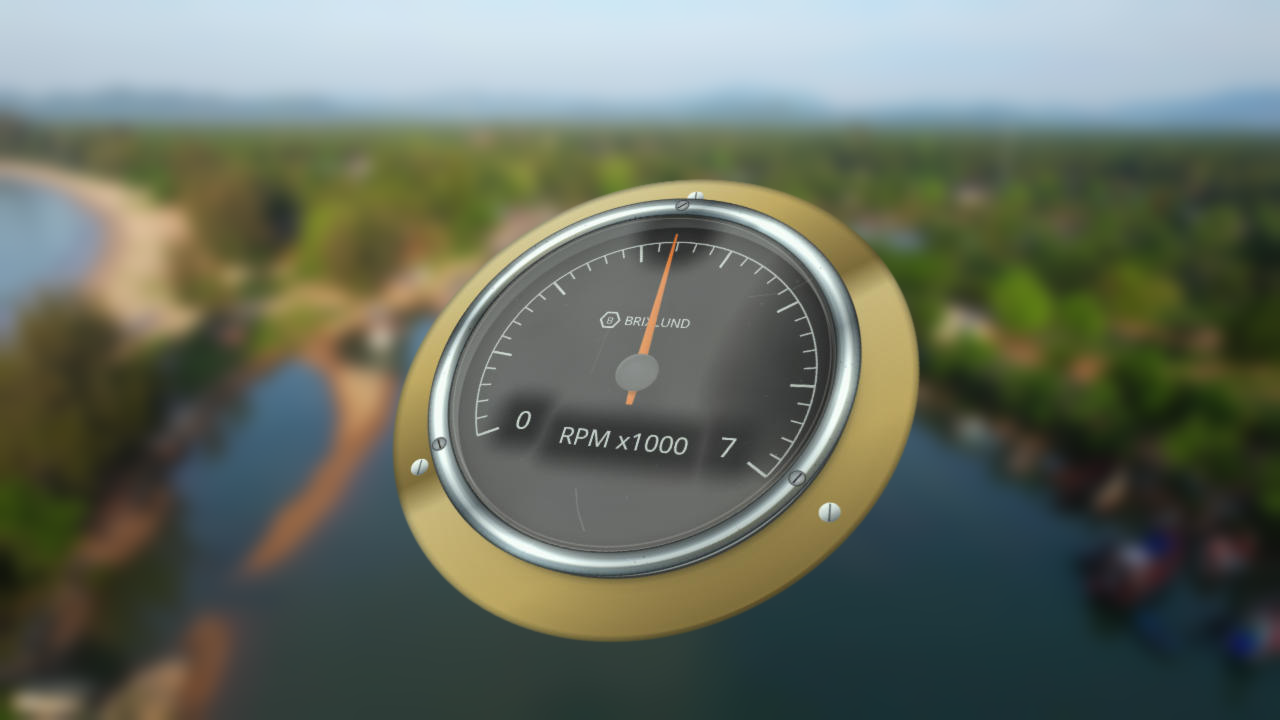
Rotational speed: {"value": 3400, "unit": "rpm"}
